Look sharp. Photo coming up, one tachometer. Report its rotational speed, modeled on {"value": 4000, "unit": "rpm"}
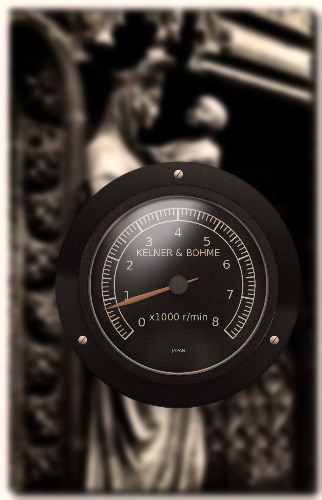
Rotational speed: {"value": 800, "unit": "rpm"}
